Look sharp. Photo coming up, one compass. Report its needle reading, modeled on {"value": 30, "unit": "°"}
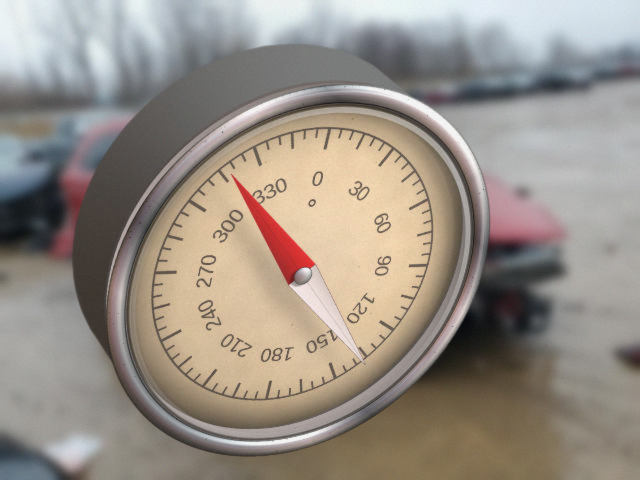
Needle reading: {"value": 317.5, "unit": "°"}
